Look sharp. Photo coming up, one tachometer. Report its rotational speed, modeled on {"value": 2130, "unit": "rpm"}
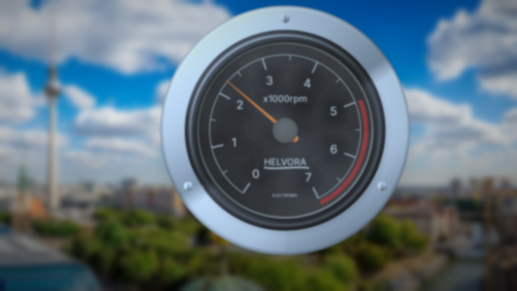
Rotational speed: {"value": 2250, "unit": "rpm"}
